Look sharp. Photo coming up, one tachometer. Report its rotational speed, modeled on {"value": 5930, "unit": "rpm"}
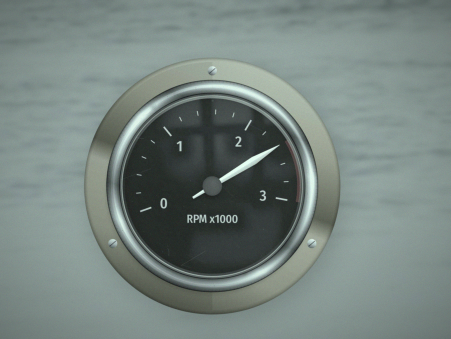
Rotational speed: {"value": 2400, "unit": "rpm"}
